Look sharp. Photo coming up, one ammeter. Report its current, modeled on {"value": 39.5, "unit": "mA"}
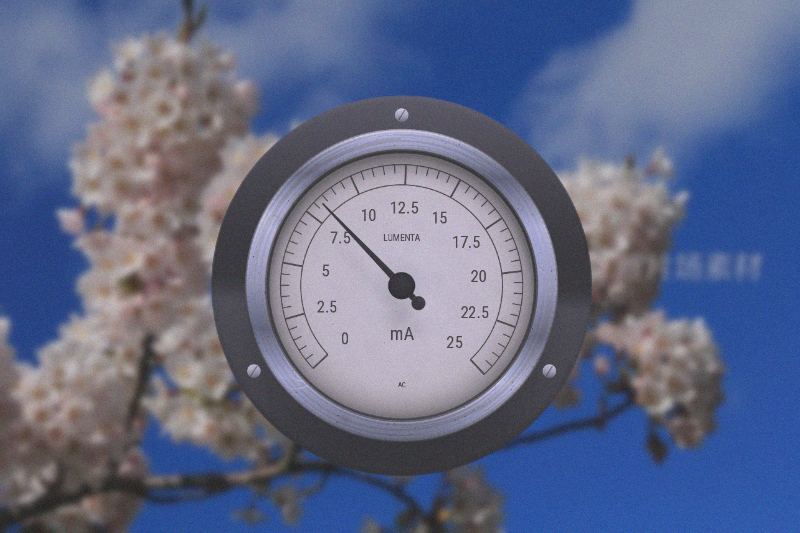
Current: {"value": 8.25, "unit": "mA"}
